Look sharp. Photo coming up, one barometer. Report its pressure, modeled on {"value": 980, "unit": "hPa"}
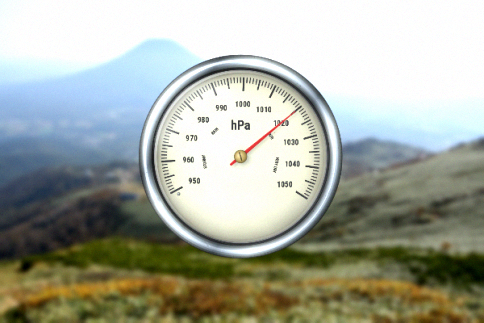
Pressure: {"value": 1020, "unit": "hPa"}
